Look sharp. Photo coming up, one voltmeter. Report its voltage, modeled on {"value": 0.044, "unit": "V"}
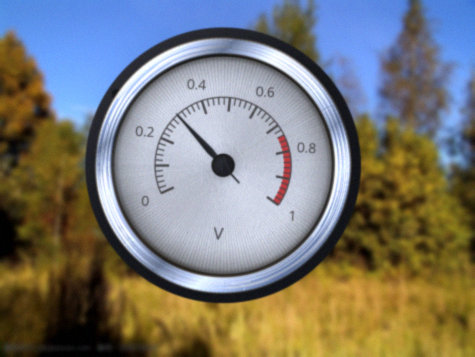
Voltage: {"value": 0.3, "unit": "V"}
